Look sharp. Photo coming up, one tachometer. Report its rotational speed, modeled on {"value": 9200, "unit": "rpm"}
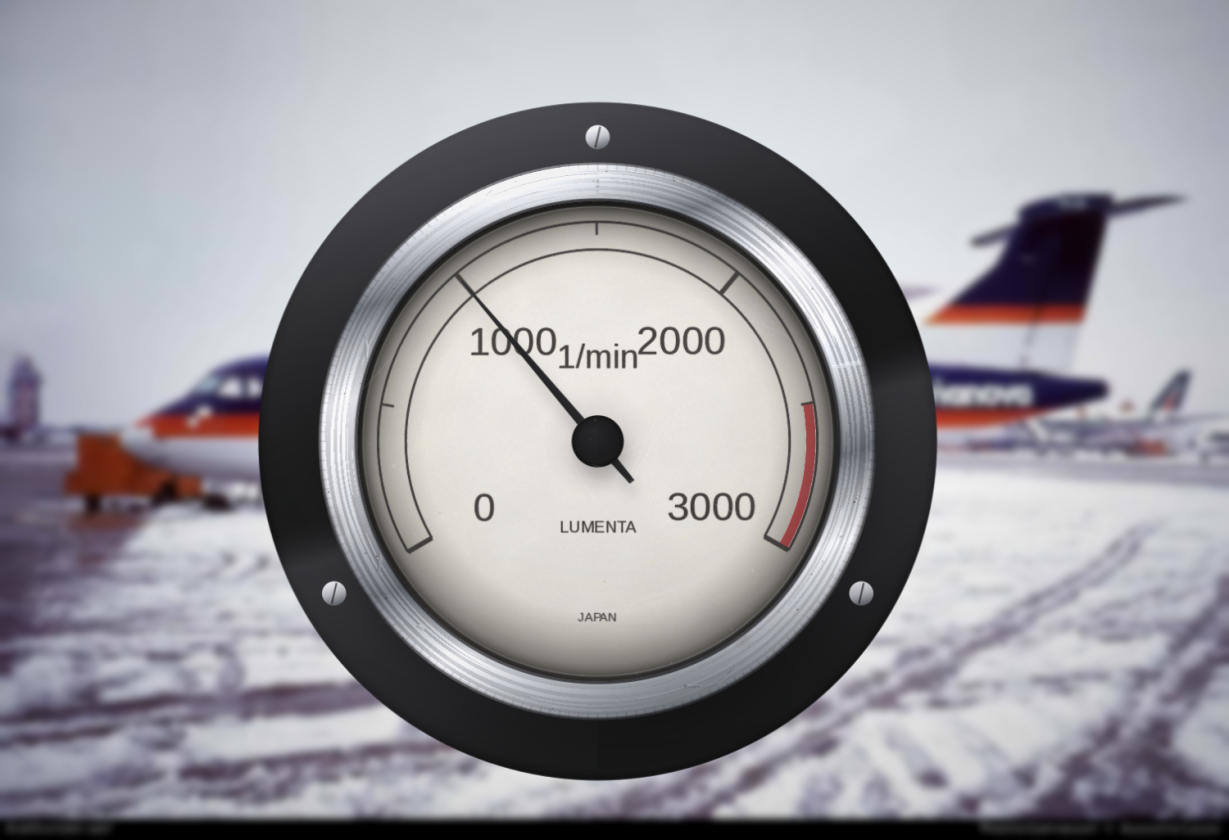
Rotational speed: {"value": 1000, "unit": "rpm"}
